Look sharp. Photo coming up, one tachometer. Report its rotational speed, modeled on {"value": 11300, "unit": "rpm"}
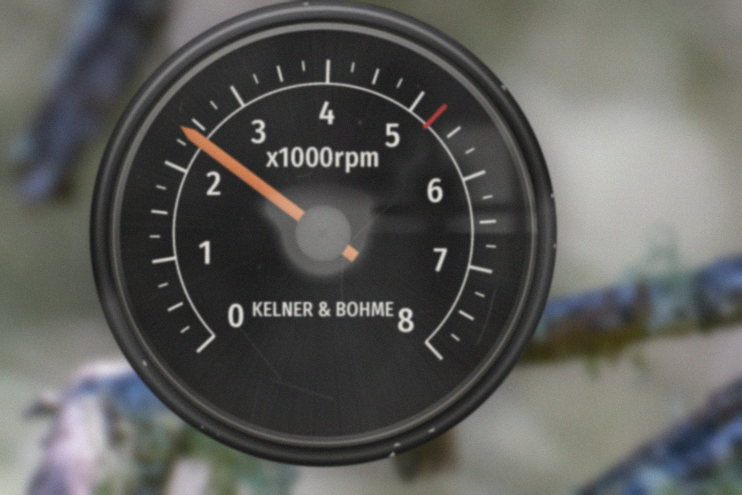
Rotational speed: {"value": 2375, "unit": "rpm"}
